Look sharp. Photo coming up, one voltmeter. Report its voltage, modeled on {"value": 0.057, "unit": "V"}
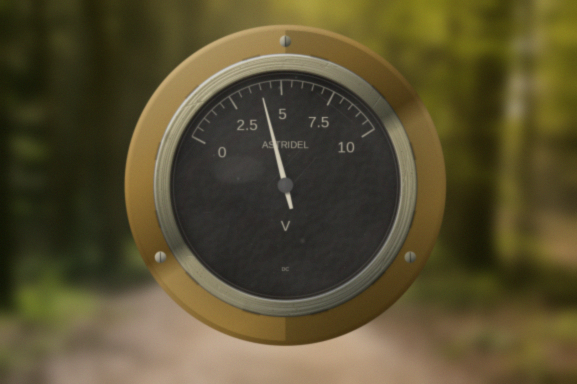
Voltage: {"value": 4, "unit": "V"}
